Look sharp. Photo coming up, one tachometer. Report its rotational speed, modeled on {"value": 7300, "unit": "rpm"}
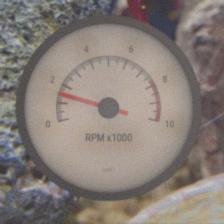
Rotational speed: {"value": 1500, "unit": "rpm"}
